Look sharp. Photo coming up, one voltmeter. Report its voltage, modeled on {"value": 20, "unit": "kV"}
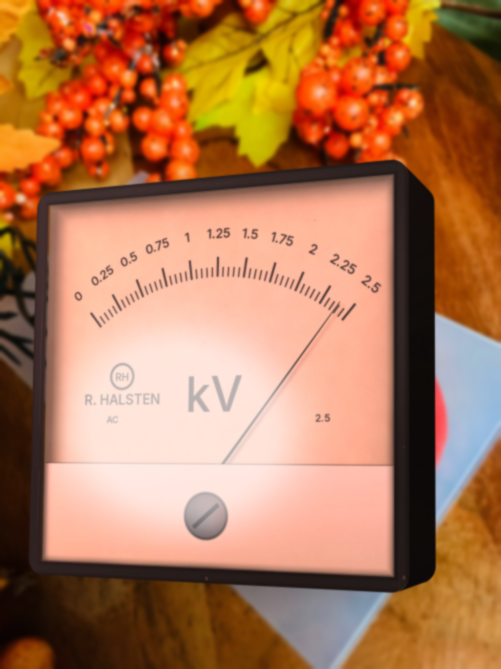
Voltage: {"value": 2.4, "unit": "kV"}
